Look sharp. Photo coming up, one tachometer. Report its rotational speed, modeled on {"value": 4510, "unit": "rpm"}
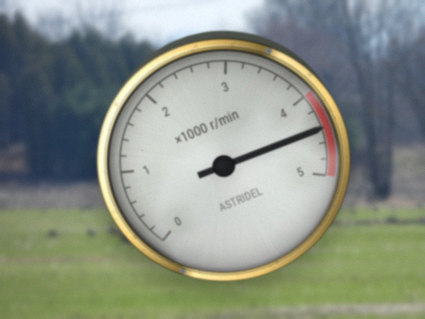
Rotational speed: {"value": 4400, "unit": "rpm"}
